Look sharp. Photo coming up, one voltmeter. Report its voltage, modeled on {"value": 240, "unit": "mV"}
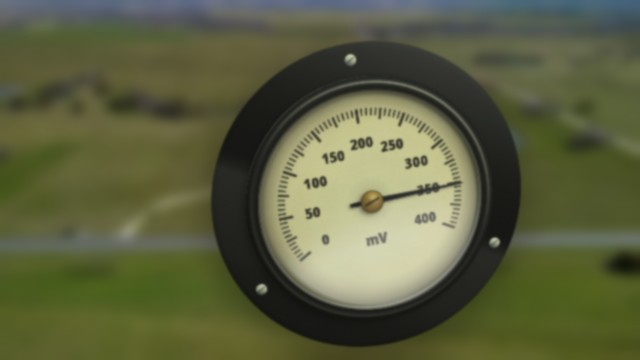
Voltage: {"value": 350, "unit": "mV"}
